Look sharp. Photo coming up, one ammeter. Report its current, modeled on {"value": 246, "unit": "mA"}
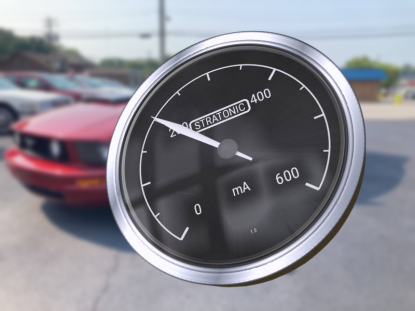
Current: {"value": 200, "unit": "mA"}
